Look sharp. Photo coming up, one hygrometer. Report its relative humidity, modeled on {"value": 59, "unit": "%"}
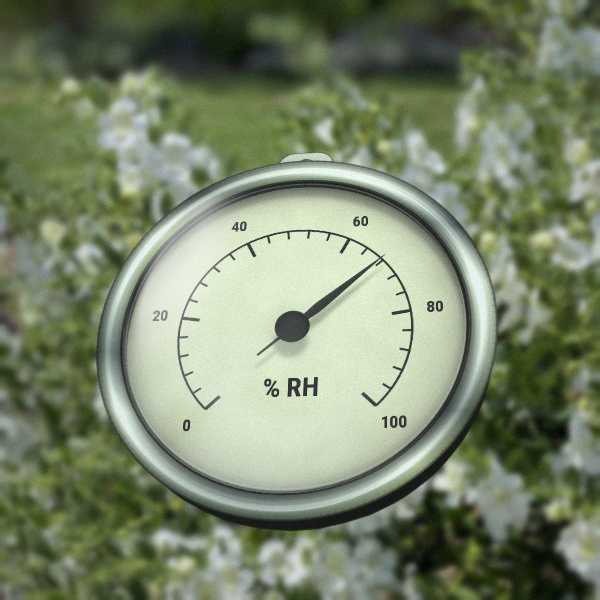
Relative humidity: {"value": 68, "unit": "%"}
